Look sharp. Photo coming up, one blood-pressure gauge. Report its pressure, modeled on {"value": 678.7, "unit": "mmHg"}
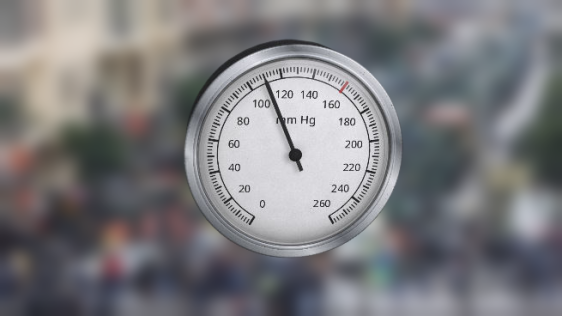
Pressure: {"value": 110, "unit": "mmHg"}
